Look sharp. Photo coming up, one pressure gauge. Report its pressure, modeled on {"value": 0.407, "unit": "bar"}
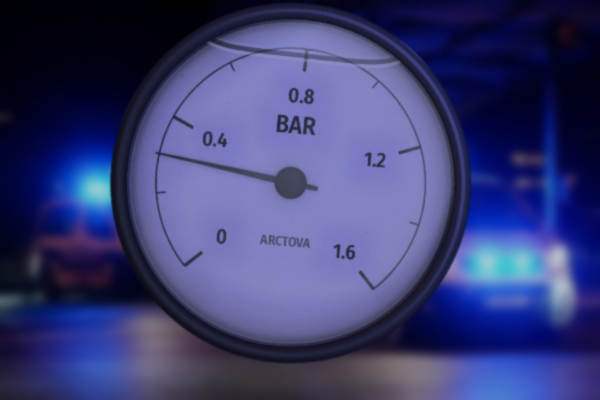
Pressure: {"value": 0.3, "unit": "bar"}
